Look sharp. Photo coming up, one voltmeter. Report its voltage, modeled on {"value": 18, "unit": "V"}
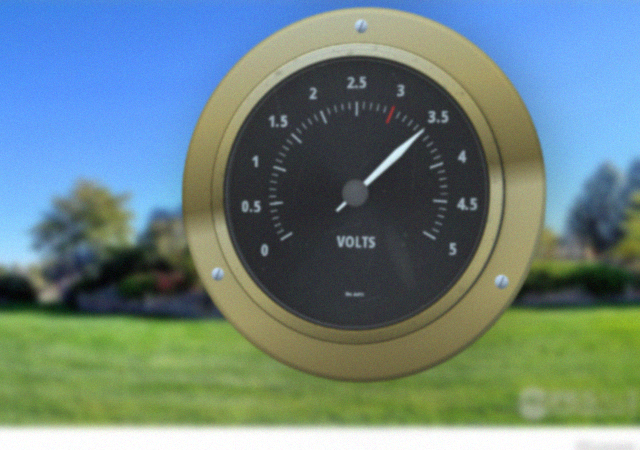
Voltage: {"value": 3.5, "unit": "V"}
